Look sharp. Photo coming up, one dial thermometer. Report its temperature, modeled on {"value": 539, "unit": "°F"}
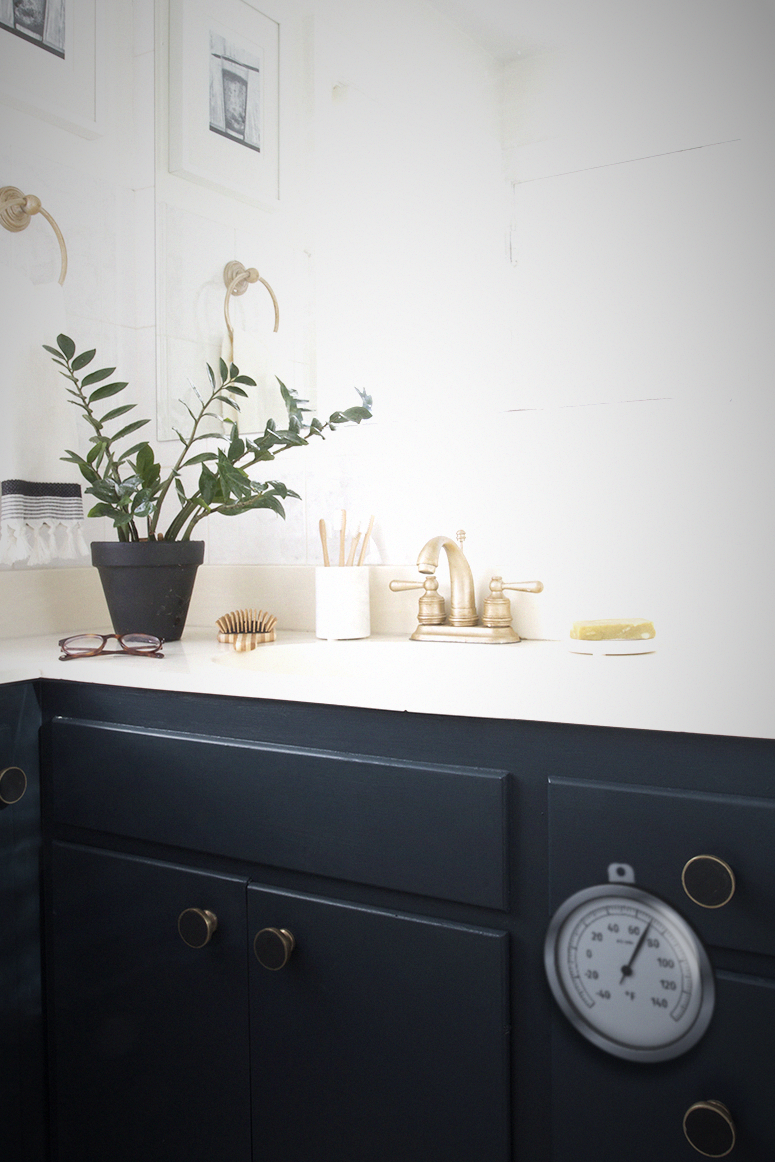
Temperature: {"value": 70, "unit": "°F"}
